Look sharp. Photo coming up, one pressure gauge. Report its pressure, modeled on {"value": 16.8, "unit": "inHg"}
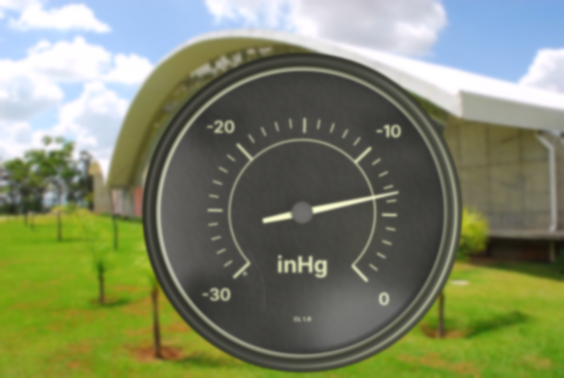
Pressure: {"value": -6.5, "unit": "inHg"}
